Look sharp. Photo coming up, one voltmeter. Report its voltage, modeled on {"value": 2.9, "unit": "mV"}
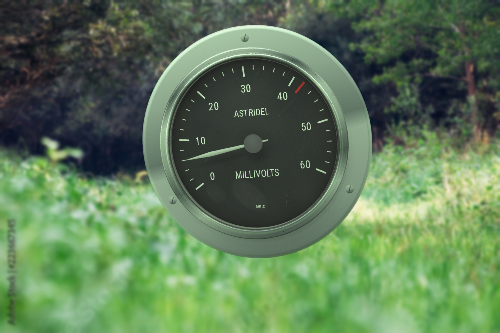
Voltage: {"value": 6, "unit": "mV"}
